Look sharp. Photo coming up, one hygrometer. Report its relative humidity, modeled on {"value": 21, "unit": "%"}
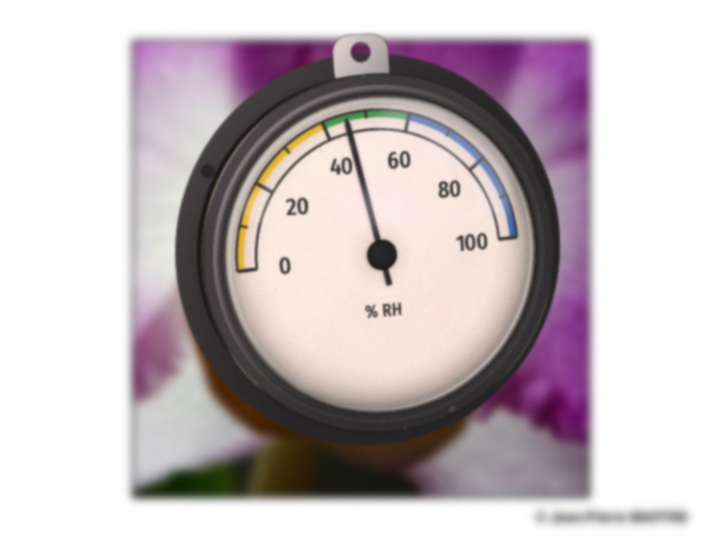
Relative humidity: {"value": 45, "unit": "%"}
